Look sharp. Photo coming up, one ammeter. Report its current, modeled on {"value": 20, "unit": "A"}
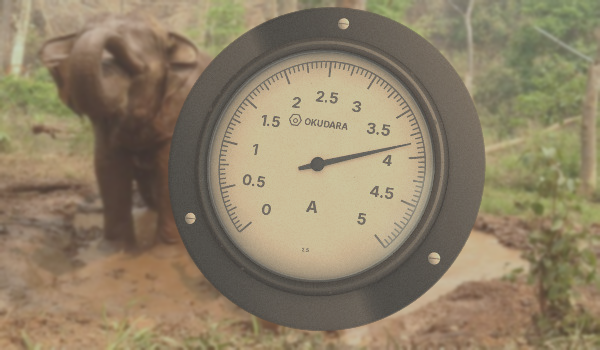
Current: {"value": 3.85, "unit": "A"}
